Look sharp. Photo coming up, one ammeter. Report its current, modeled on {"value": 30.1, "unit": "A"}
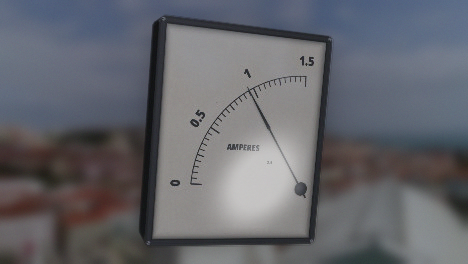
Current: {"value": 0.95, "unit": "A"}
